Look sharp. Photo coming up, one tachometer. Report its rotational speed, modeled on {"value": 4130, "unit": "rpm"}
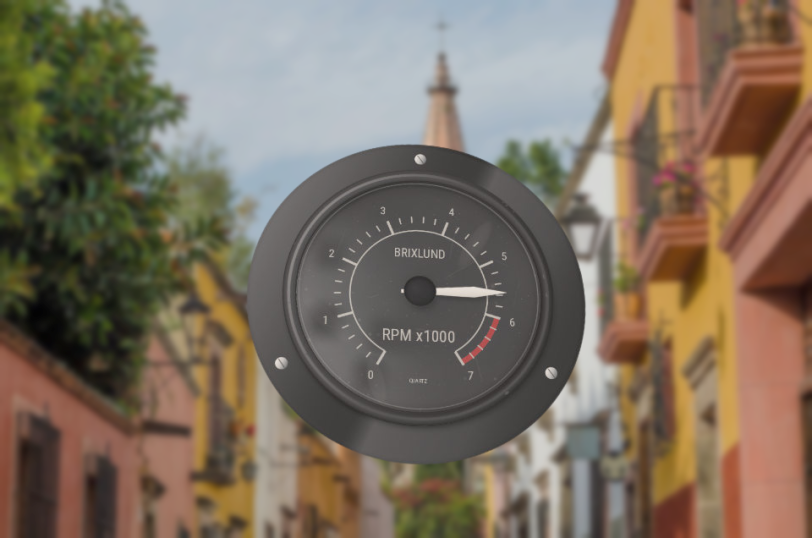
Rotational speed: {"value": 5600, "unit": "rpm"}
